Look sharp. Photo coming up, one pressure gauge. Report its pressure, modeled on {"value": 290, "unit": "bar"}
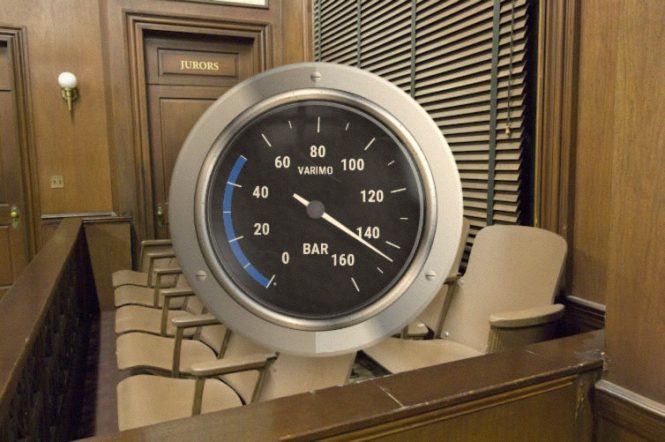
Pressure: {"value": 145, "unit": "bar"}
